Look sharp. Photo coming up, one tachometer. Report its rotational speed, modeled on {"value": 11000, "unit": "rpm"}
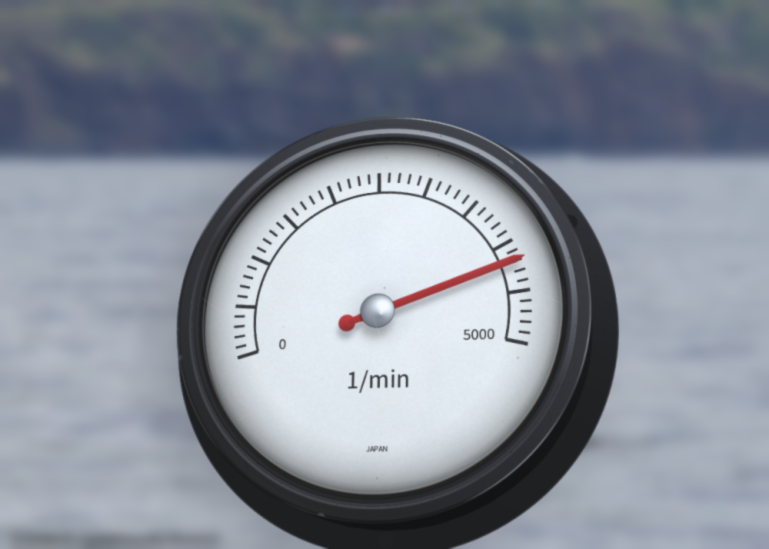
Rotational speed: {"value": 4200, "unit": "rpm"}
